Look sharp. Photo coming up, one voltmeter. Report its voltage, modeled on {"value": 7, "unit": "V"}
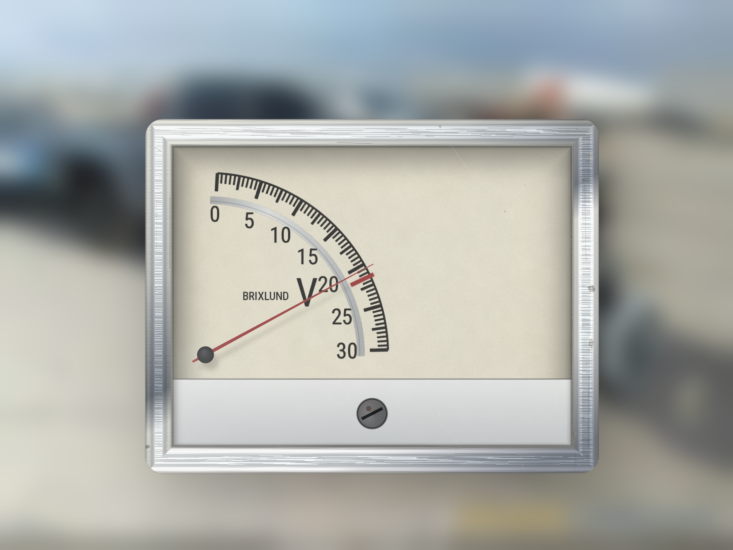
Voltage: {"value": 20.5, "unit": "V"}
